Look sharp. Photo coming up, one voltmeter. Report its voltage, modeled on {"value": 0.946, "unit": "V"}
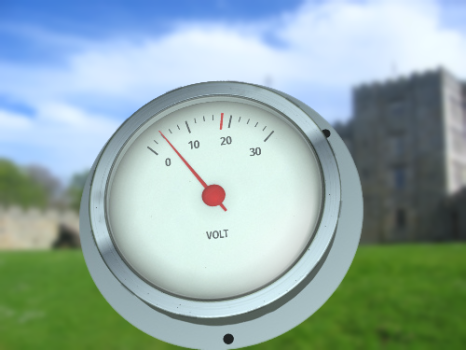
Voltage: {"value": 4, "unit": "V"}
